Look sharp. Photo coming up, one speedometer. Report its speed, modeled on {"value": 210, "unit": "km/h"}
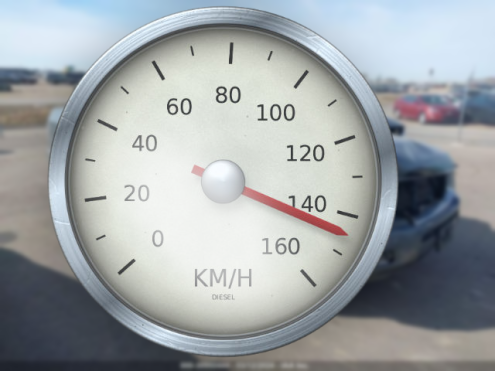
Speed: {"value": 145, "unit": "km/h"}
